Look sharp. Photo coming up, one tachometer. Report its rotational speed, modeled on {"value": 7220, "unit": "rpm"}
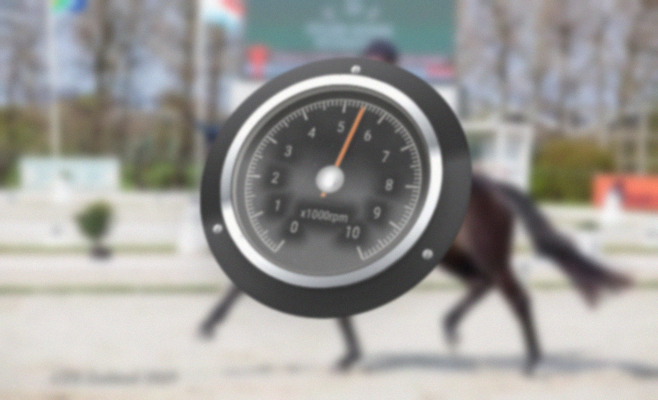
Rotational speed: {"value": 5500, "unit": "rpm"}
